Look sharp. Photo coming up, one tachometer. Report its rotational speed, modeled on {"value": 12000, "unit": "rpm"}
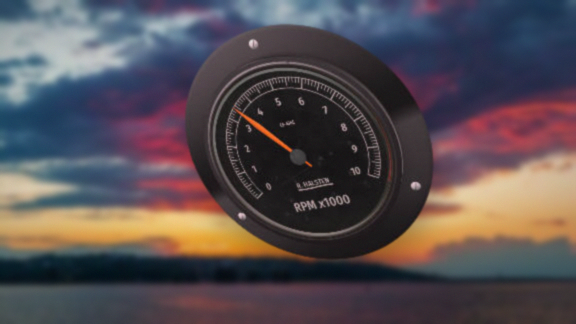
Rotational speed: {"value": 3500, "unit": "rpm"}
